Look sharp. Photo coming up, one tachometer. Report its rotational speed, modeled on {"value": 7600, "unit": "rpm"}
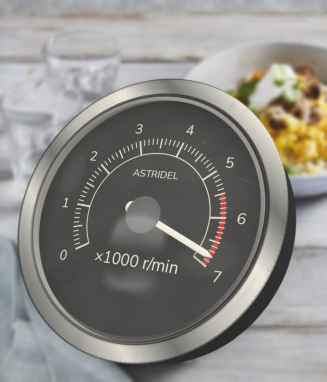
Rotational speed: {"value": 6800, "unit": "rpm"}
